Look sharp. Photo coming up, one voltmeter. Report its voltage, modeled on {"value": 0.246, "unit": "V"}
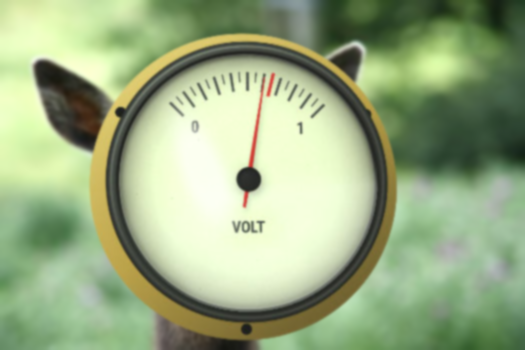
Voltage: {"value": 0.6, "unit": "V"}
